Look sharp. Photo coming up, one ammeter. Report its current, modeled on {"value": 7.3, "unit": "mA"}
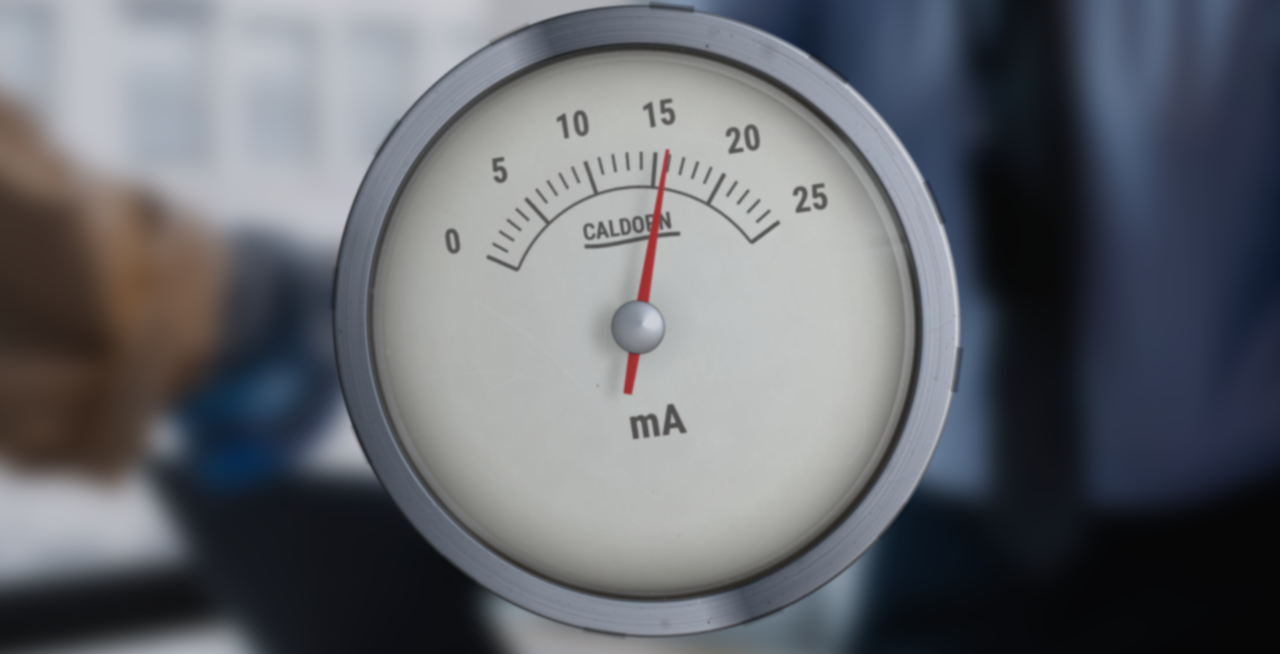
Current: {"value": 16, "unit": "mA"}
